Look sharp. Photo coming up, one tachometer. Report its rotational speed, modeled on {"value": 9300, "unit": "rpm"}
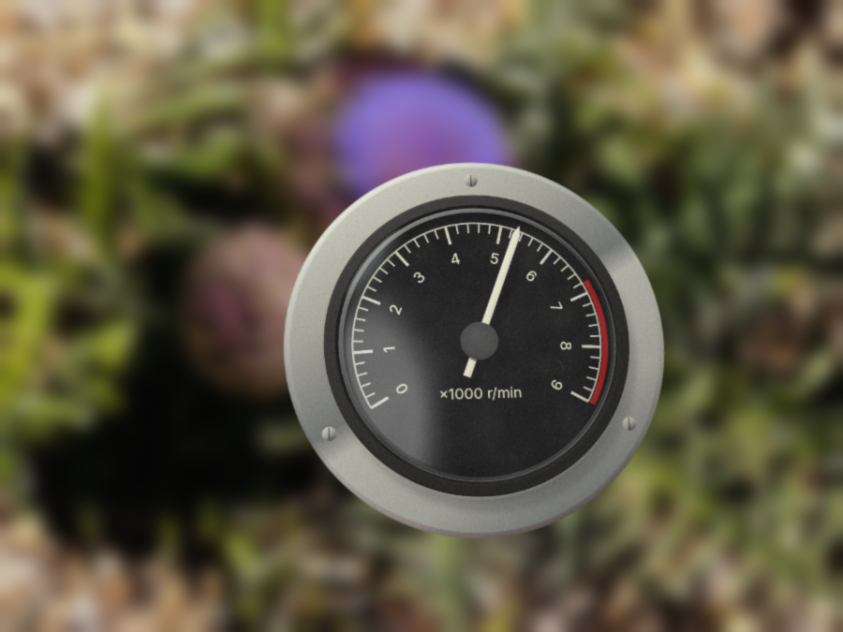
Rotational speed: {"value": 5300, "unit": "rpm"}
